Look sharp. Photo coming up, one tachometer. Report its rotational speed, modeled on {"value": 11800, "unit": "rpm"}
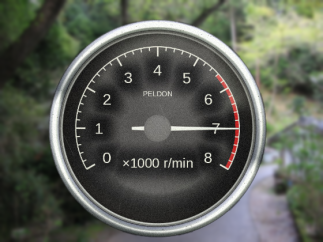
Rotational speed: {"value": 7000, "unit": "rpm"}
